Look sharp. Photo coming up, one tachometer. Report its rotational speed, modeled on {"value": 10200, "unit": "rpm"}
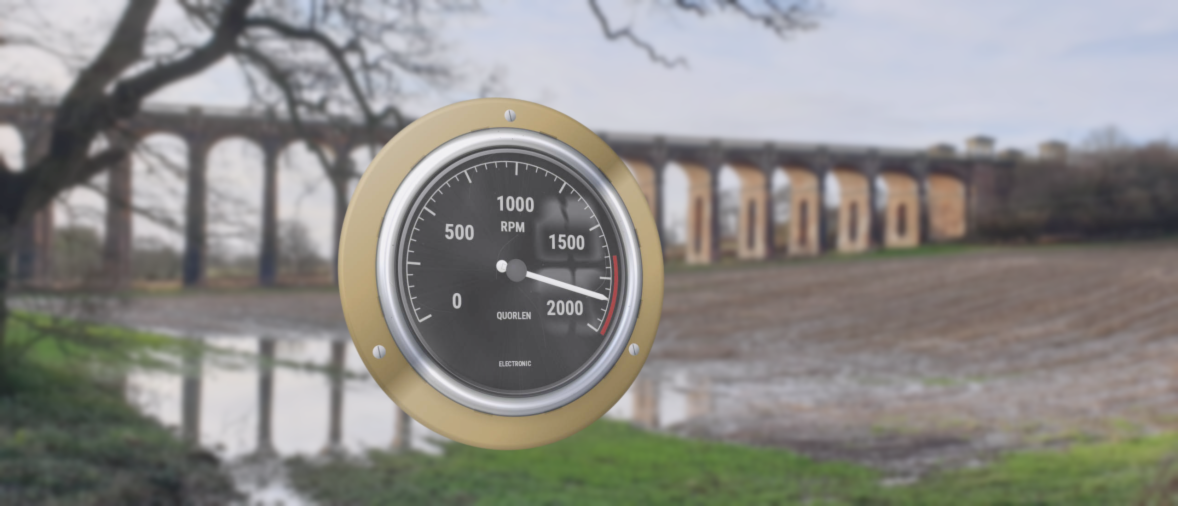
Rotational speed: {"value": 1850, "unit": "rpm"}
